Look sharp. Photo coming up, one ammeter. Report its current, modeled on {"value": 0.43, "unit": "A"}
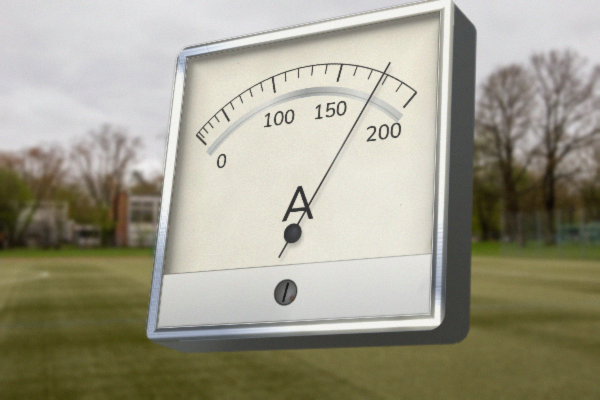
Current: {"value": 180, "unit": "A"}
